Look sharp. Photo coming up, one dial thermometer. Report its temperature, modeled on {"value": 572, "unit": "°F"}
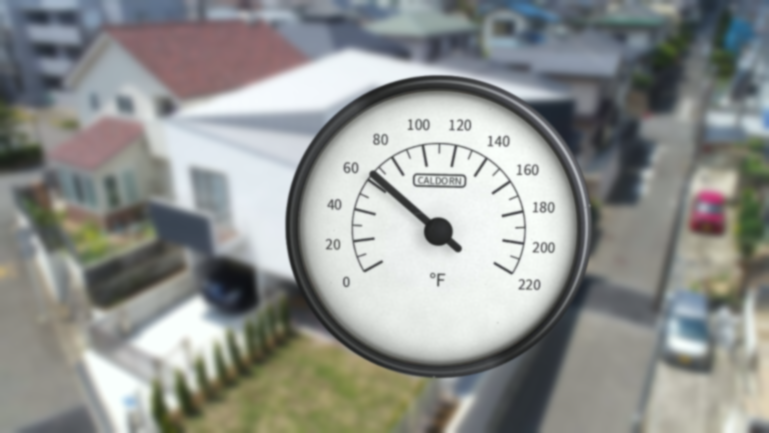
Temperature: {"value": 65, "unit": "°F"}
